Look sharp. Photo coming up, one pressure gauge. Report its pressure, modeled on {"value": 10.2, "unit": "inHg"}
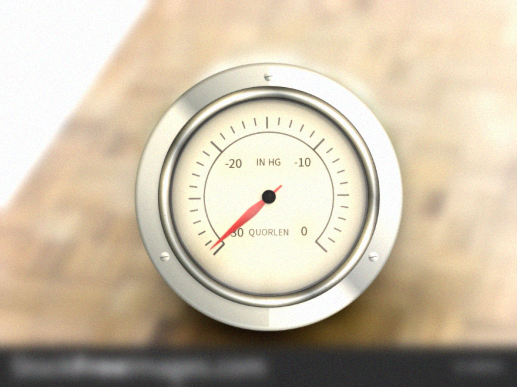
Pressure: {"value": -29.5, "unit": "inHg"}
